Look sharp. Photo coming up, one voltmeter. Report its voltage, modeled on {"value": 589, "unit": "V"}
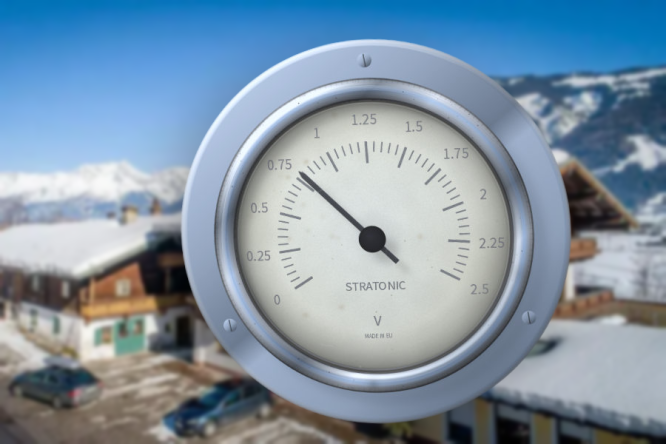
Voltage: {"value": 0.8, "unit": "V"}
